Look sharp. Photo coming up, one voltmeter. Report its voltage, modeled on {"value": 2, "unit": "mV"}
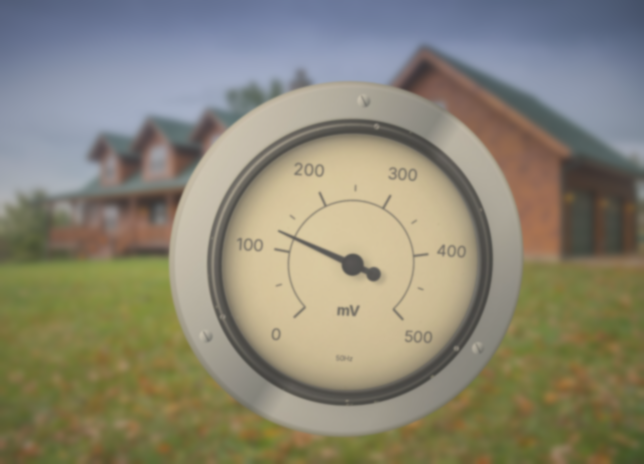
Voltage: {"value": 125, "unit": "mV"}
